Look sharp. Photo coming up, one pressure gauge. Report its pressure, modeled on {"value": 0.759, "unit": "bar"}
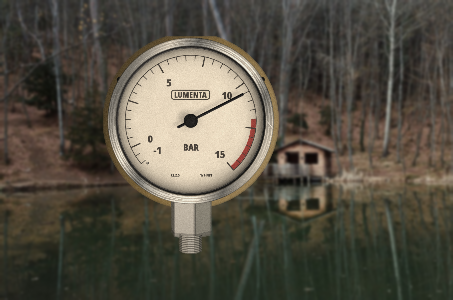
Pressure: {"value": 10.5, "unit": "bar"}
